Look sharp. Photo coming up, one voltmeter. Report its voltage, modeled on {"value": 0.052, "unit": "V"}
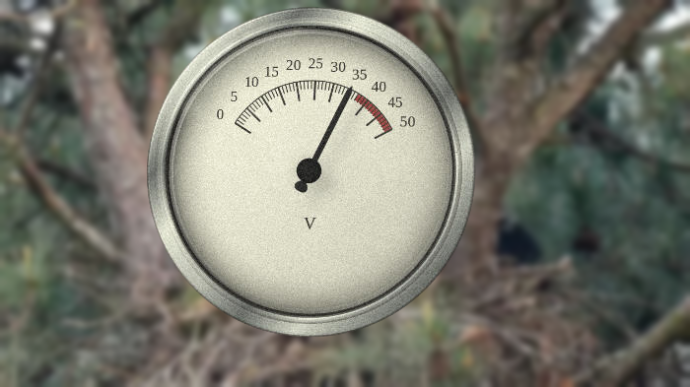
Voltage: {"value": 35, "unit": "V"}
